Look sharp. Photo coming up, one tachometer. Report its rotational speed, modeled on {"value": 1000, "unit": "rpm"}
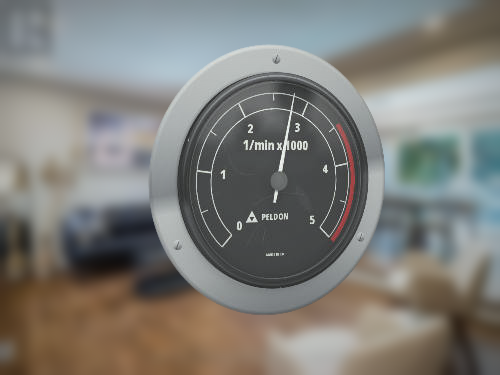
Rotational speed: {"value": 2750, "unit": "rpm"}
